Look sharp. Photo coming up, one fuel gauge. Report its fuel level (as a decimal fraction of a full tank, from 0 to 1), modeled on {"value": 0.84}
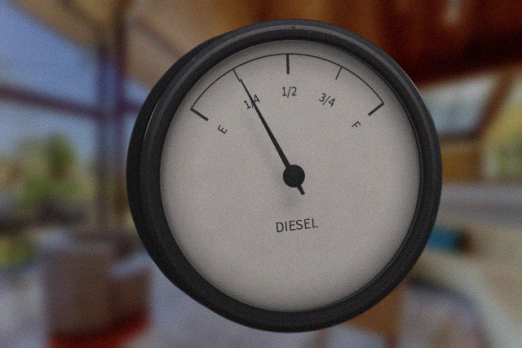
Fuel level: {"value": 0.25}
